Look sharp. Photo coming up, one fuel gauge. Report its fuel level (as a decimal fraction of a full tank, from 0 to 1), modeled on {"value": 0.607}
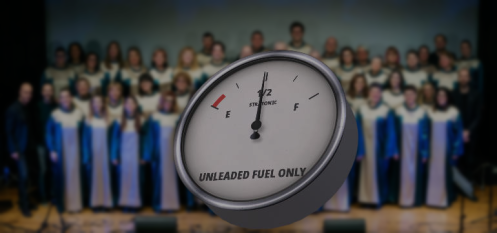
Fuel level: {"value": 0.5}
